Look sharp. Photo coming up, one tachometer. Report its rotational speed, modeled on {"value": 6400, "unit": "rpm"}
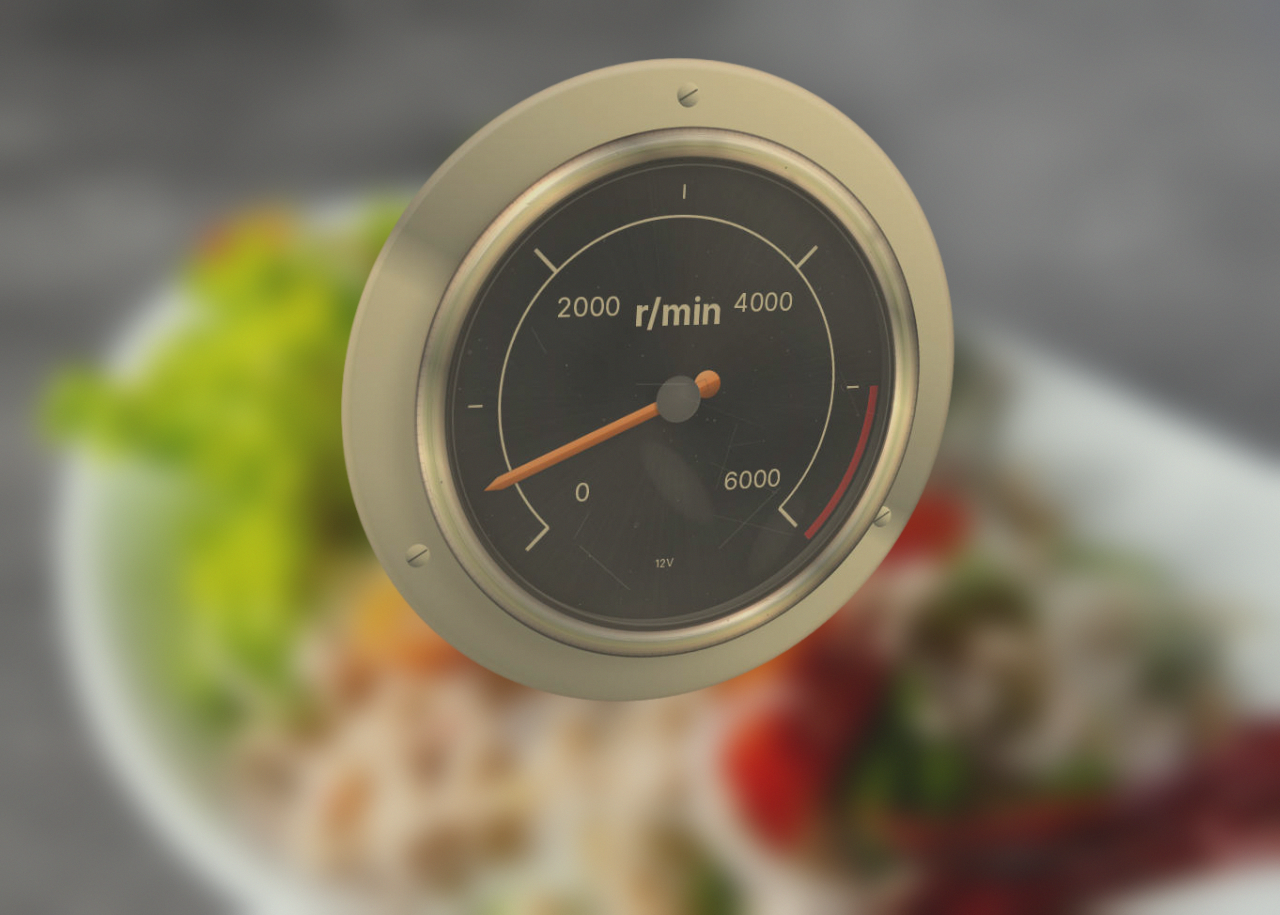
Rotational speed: {"value": 500, "unit": "rpm"}
